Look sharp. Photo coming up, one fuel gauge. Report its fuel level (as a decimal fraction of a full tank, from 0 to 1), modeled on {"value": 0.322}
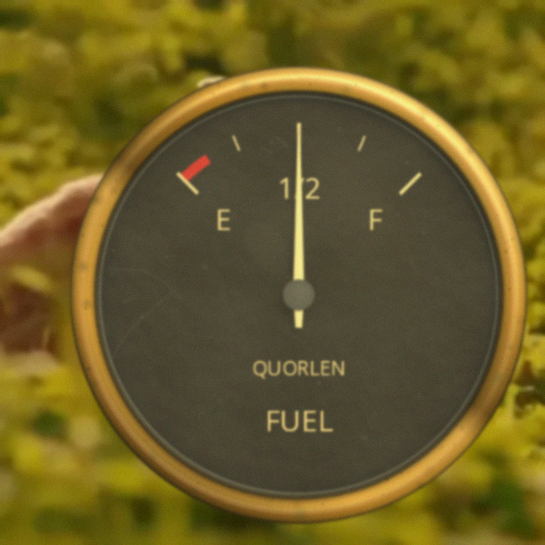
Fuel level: {"value": 0.5}
